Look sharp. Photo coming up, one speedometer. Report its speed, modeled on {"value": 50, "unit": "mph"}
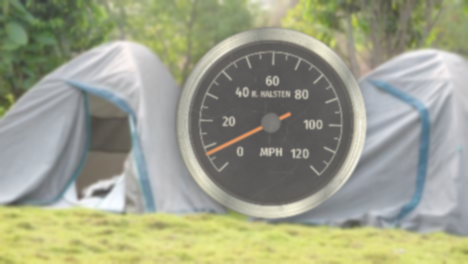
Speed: {"value": 7.5, "unit": "mph"}
